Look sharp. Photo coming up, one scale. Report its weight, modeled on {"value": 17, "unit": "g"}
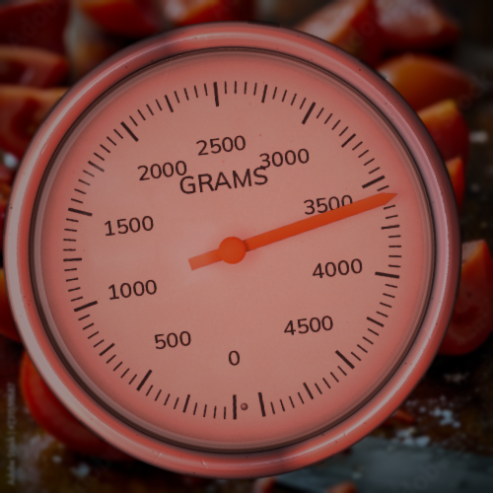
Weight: {"value": 3600, "unit": "g"}
